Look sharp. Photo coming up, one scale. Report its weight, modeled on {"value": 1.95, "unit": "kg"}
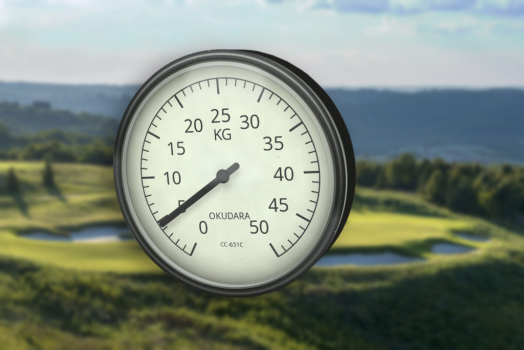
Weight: {"value": 4.5, "unit": "kg"}
